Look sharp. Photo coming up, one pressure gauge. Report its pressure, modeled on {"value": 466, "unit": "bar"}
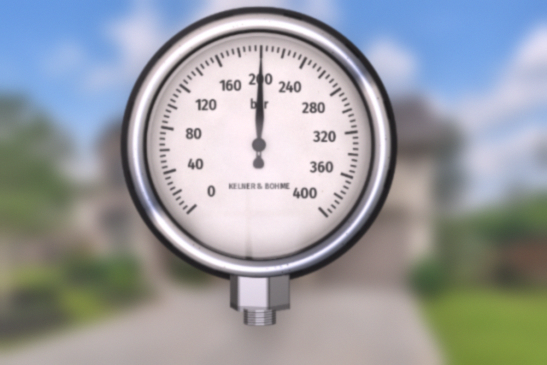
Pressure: {"value": 200, "unit": "bar"}
